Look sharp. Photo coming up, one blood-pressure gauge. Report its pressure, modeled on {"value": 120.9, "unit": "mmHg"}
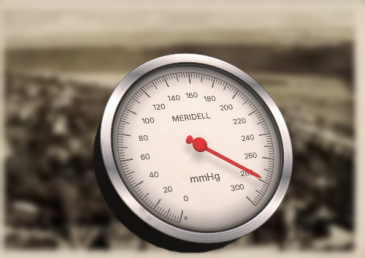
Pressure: {"value": 280, "unit": "mmHg"}
